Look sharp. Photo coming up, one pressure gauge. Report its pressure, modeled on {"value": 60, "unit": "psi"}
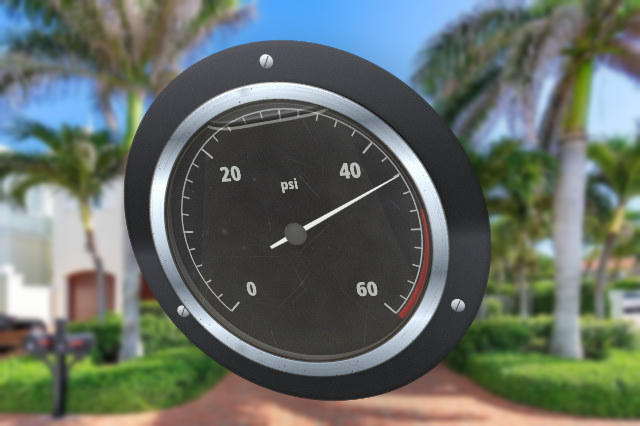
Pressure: {"value": 44, "unit": "psi"}
